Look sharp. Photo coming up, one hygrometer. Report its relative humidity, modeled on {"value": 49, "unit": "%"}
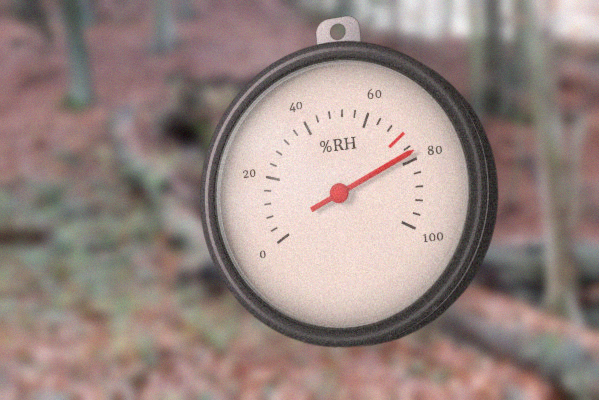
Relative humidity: {"value": 78, "unit": "%"}
